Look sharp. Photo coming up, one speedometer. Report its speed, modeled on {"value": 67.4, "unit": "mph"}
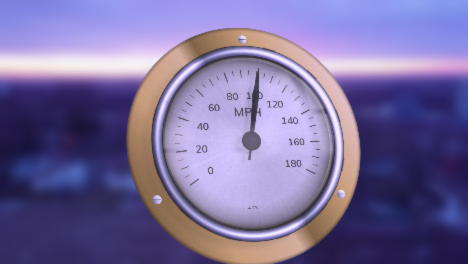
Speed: {"value": 100, "unit": "mph"}
